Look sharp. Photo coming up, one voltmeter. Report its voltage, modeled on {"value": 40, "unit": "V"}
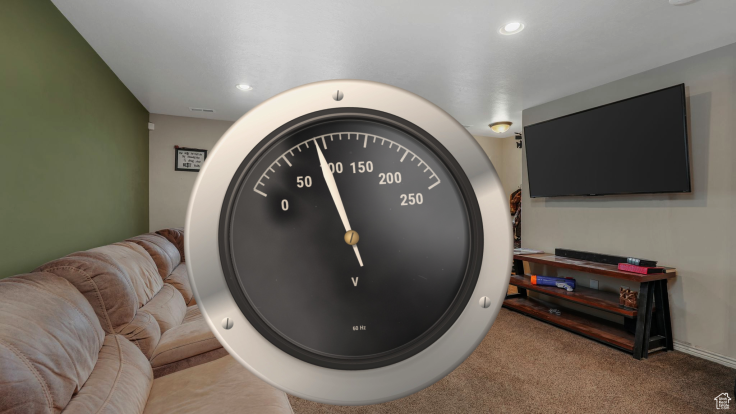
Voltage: {"value": 90, "unit": "V"}
